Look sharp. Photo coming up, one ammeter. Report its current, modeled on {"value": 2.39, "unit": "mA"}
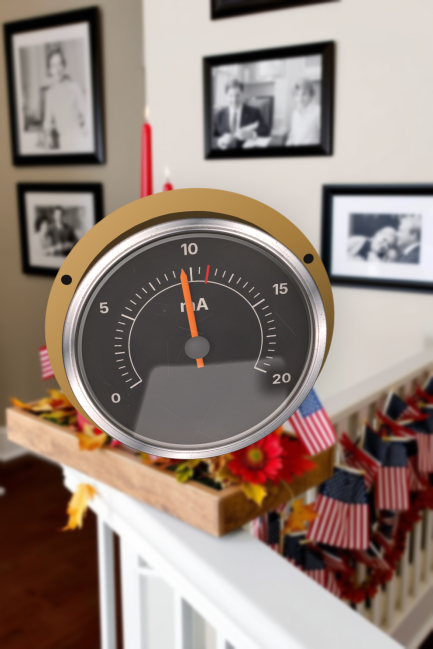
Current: {"value": 9.5, "unit": "mA"}
